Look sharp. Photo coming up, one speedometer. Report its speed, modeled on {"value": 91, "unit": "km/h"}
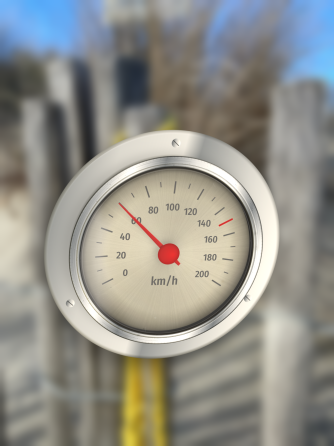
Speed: {"value": 60, "unit": "km/h"}
